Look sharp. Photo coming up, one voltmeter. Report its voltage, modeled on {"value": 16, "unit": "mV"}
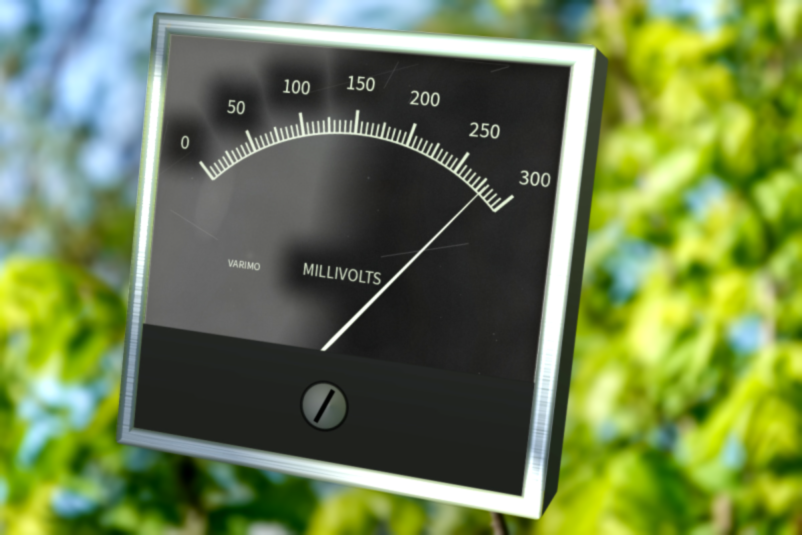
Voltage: {"value": 280, "unit": "mV"}
